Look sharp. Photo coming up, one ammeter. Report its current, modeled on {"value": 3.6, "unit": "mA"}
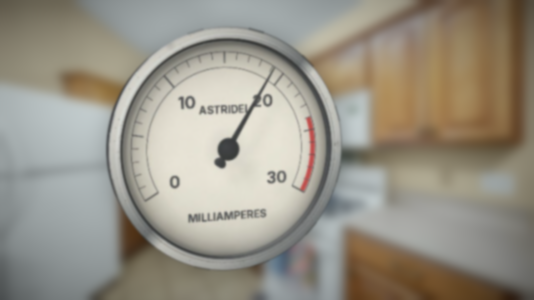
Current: {"value": 19, "unit": "mA"}
